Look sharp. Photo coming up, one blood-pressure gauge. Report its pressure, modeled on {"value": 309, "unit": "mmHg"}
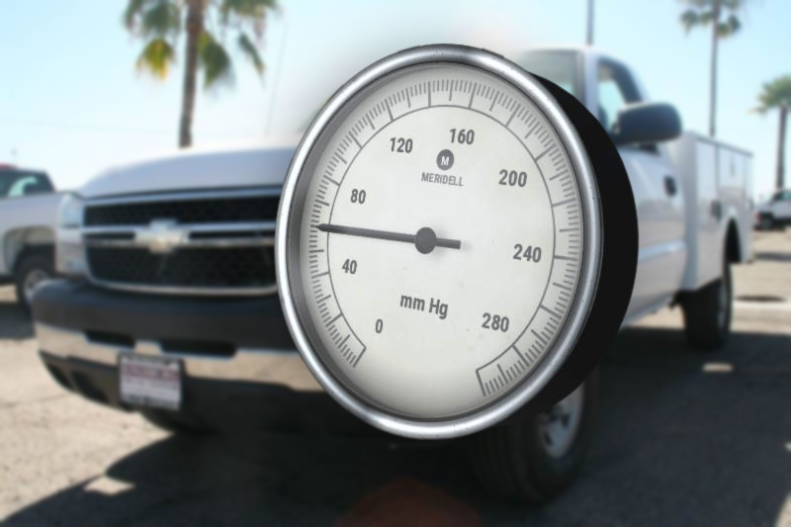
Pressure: {"value": 60, "unit": "mmHg"}
